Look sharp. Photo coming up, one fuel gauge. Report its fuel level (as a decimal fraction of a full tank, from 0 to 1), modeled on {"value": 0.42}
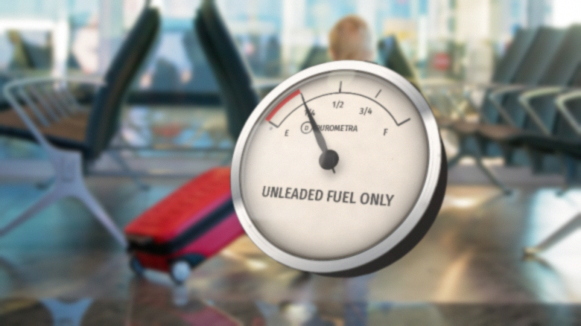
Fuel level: {"value": 0.25}
